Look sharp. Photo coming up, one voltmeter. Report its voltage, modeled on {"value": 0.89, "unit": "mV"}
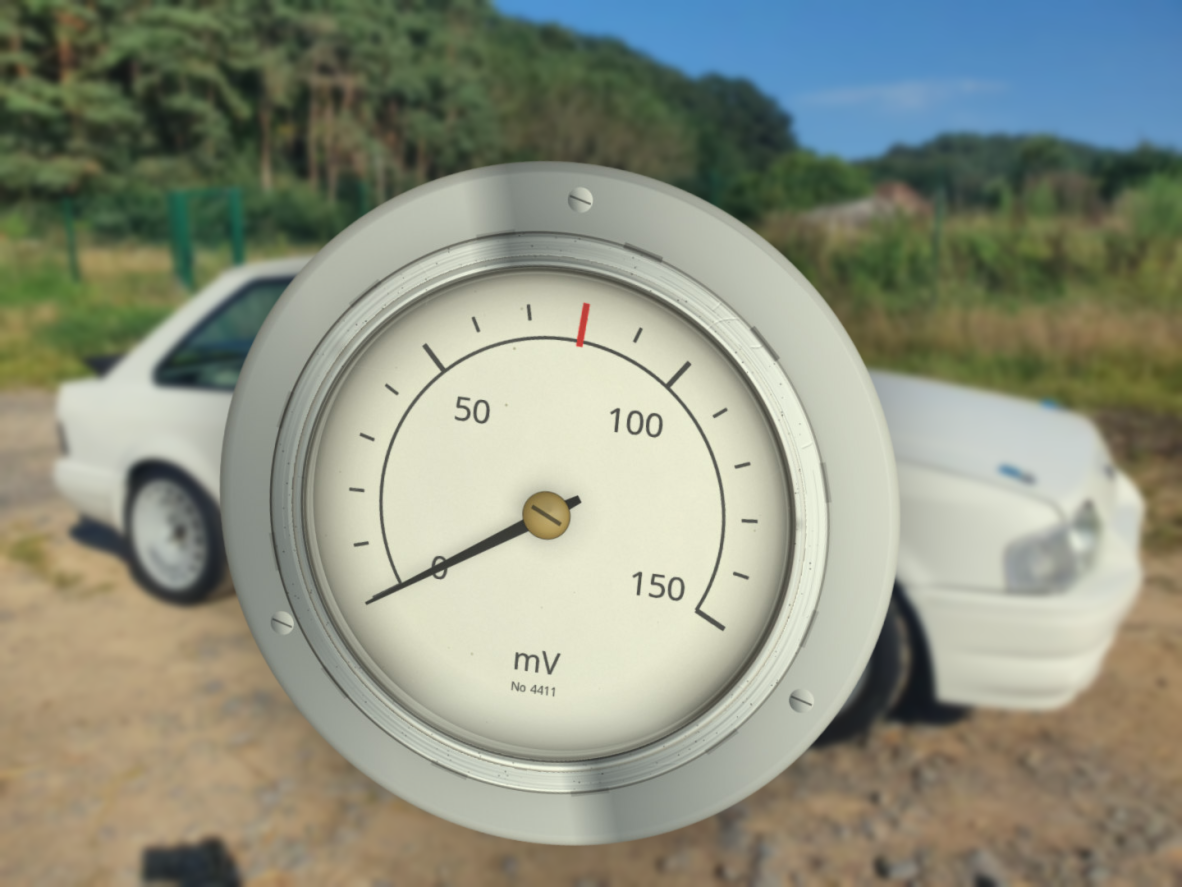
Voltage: {"value": 0, "unit": "mV"}
